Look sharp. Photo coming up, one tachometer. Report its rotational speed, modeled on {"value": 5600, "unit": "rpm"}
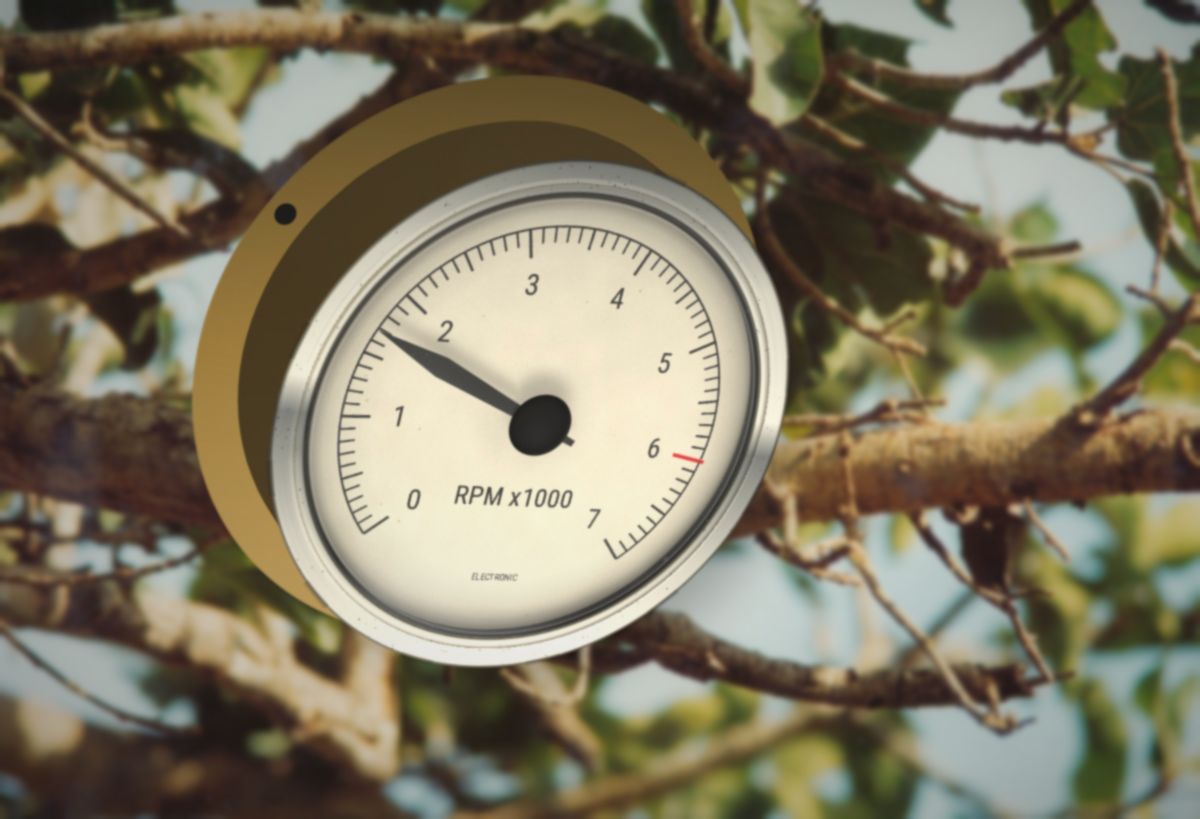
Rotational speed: {"value": 1700, "unit": "rpm"}
